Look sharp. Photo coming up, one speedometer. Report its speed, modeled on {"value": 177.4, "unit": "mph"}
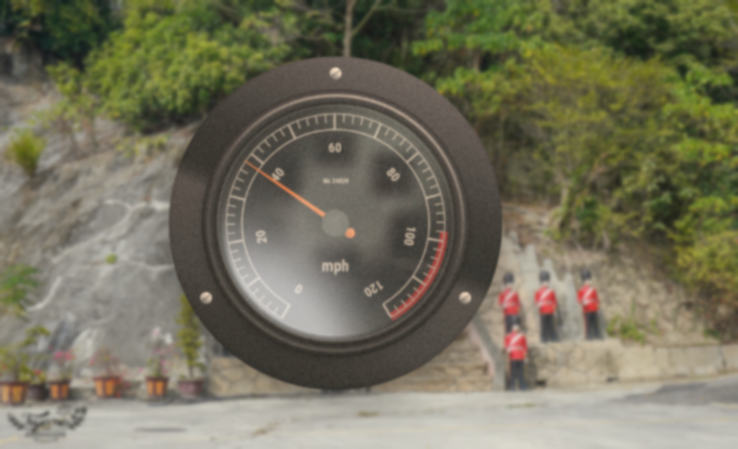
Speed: {"value": 38, "unit": "mph"}
